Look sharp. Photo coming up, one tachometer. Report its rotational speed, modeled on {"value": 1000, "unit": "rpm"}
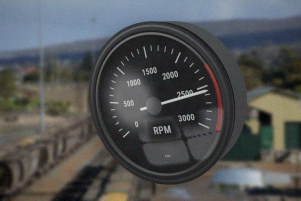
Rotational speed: {"value": 2550, "unit": "rpm"}
